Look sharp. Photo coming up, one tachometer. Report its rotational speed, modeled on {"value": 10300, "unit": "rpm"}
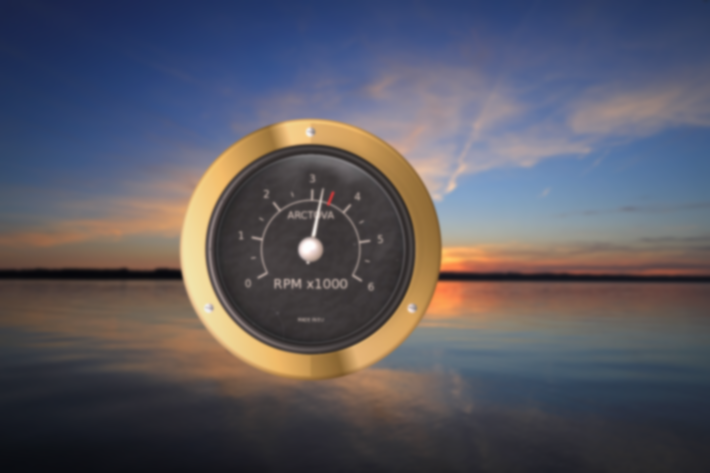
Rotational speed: {"value": 3250, "unit": "rpm"}
